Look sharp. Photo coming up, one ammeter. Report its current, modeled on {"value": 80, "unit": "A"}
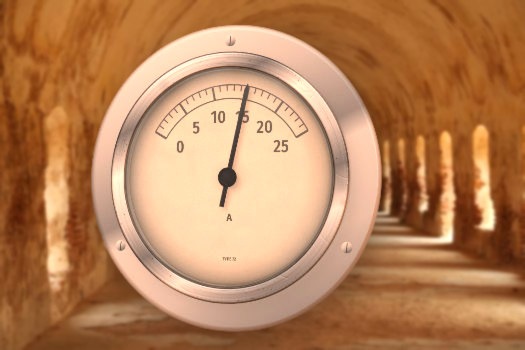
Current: {"value": 15, "unit": "A"}
